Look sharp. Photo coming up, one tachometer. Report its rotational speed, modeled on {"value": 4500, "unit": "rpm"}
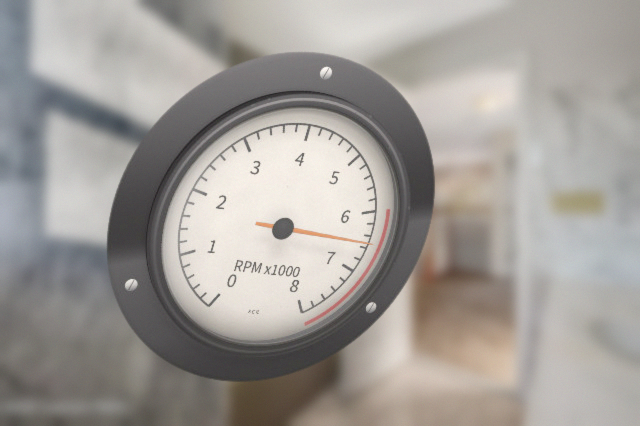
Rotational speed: {"value": 6500, "unit": "rpm"}
